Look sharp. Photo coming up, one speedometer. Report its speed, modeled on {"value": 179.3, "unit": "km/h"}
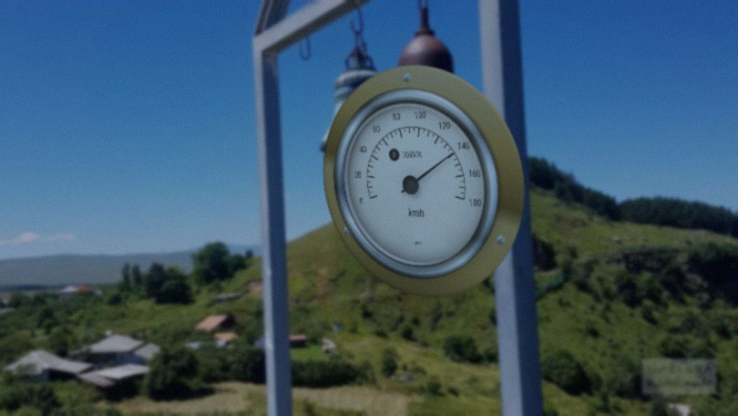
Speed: {"value": 140, "unit": "km/h"}
